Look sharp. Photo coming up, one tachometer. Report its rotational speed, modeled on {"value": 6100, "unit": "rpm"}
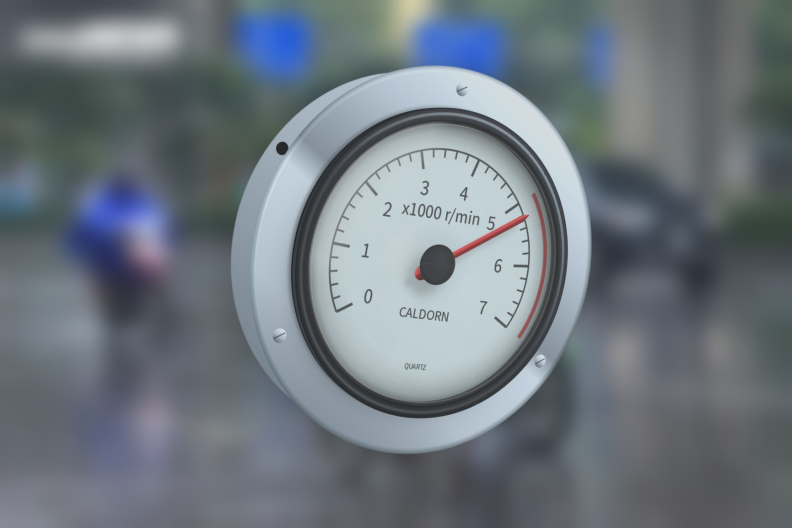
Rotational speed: {"value": 5200, "unit": "rpm"}
